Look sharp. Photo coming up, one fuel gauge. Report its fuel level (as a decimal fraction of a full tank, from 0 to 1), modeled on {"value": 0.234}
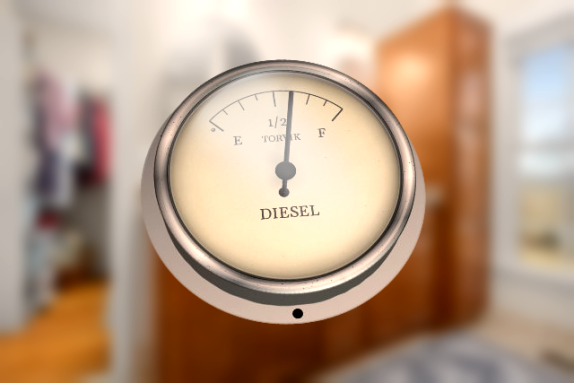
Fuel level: {"value": 0.625}
